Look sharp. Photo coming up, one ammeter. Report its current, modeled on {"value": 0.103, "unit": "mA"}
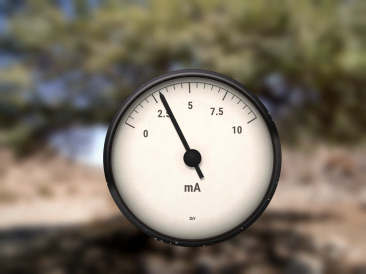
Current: {"value": 3, "unit": "mA"}
